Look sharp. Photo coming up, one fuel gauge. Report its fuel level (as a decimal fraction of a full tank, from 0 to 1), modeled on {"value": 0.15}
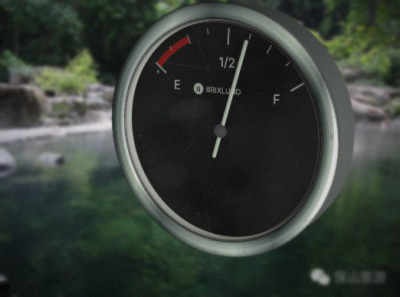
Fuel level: {"value": 0.625}
